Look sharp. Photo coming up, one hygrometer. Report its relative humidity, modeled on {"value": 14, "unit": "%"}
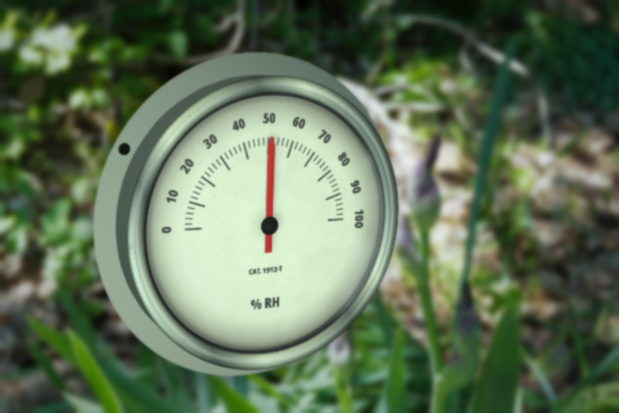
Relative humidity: {"value": 50, "unit": "%"}
